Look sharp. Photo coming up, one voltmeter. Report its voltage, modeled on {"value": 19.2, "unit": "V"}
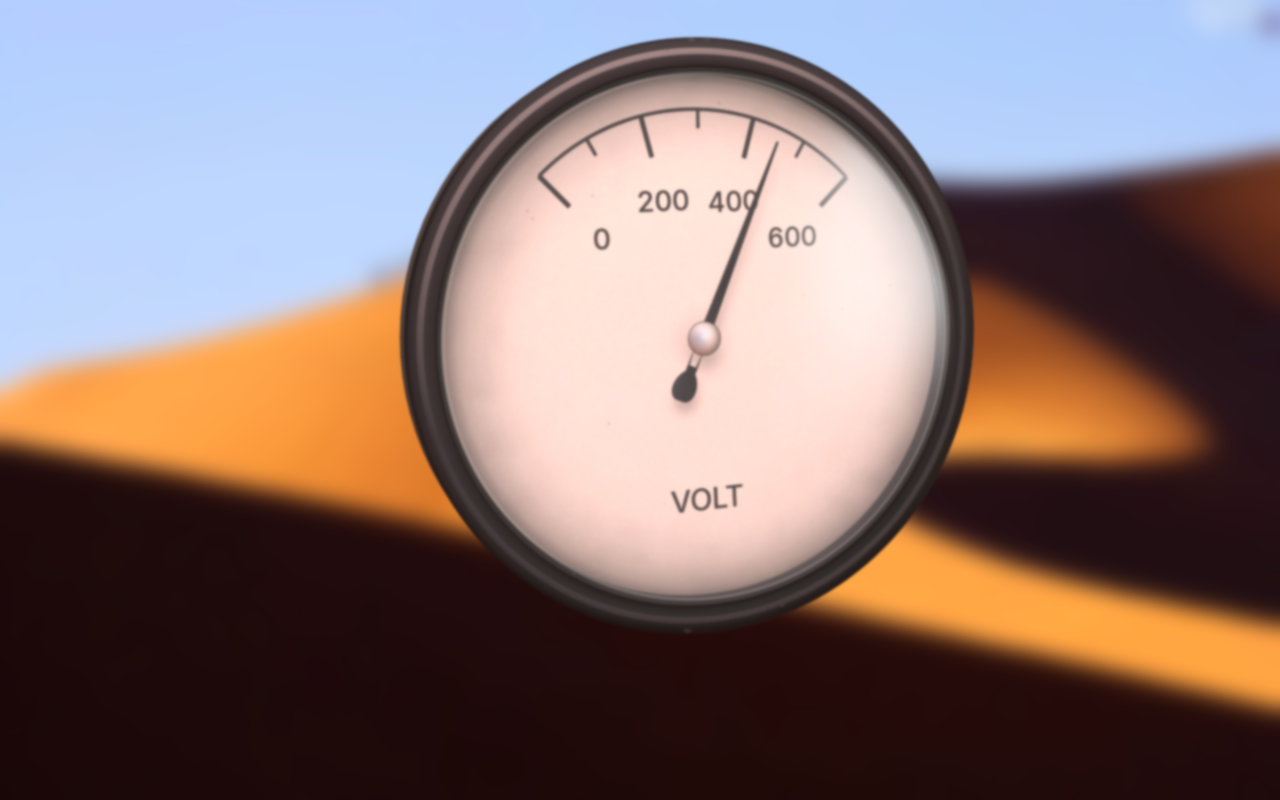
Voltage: {"value": 450, "unit": "V"}
